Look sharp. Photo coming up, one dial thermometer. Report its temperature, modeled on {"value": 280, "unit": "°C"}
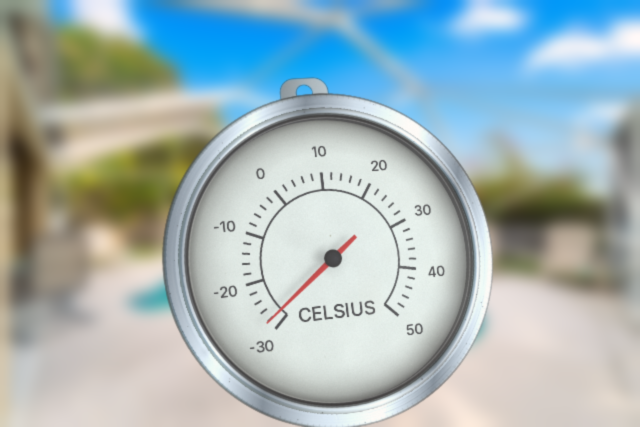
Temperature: {"value": -28, "unit": "°C"}
